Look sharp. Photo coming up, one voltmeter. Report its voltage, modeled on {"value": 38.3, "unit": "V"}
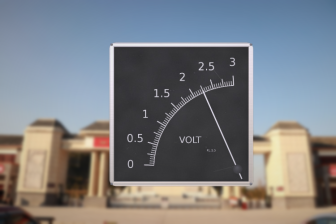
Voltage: {"value": 2.25, "unit": "V"}
